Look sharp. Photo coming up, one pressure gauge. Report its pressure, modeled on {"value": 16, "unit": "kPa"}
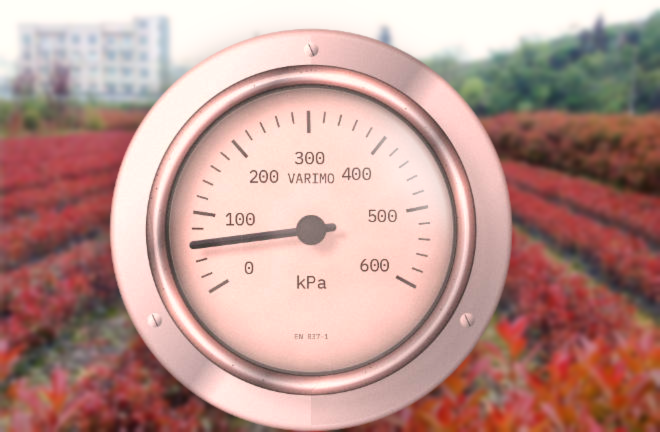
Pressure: {"value": 60, "unit": "kPa"}
